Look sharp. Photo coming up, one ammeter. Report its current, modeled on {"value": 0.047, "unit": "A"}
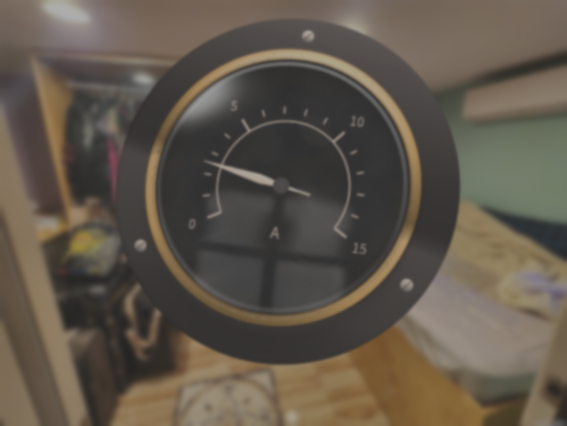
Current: {"value": 2.5, "unit": "A"}
